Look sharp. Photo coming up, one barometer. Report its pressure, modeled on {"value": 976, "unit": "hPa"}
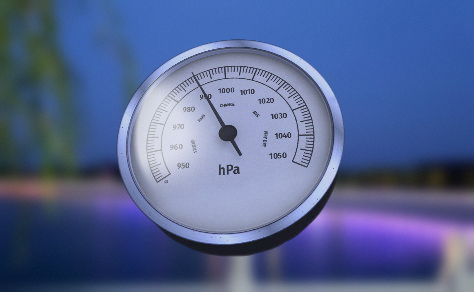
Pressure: {"value": 990, "unit": "hPa"}
